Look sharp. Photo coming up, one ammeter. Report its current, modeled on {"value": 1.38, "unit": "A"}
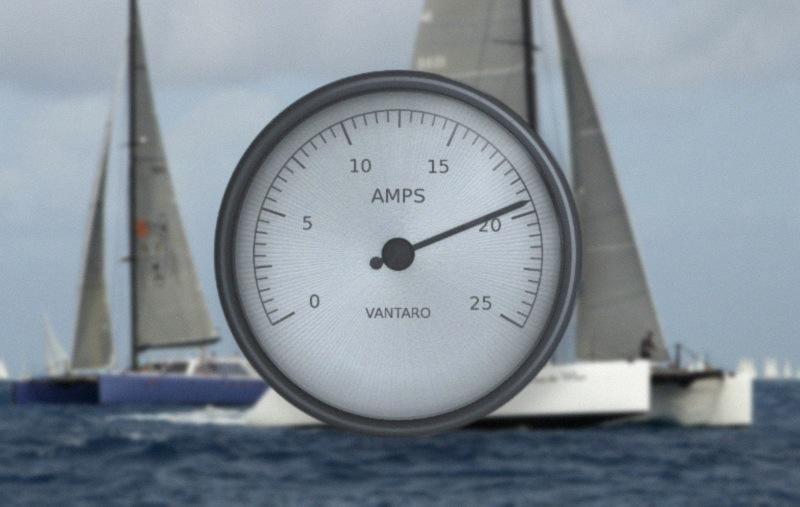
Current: {"value": 19.5, "unit": "A"}
